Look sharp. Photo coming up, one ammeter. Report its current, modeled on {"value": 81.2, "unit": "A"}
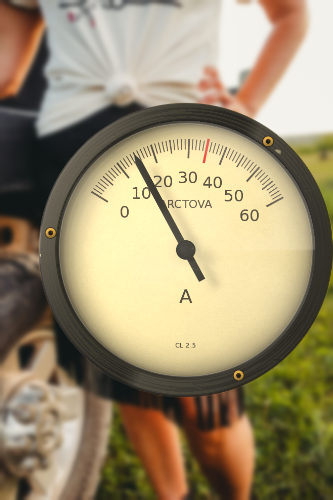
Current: {"value": 15, "unit": "A"}
